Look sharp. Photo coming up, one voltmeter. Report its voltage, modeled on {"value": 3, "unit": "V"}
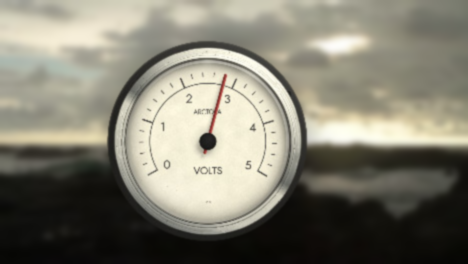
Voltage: {"value": 2.8, "unit": "V"}
